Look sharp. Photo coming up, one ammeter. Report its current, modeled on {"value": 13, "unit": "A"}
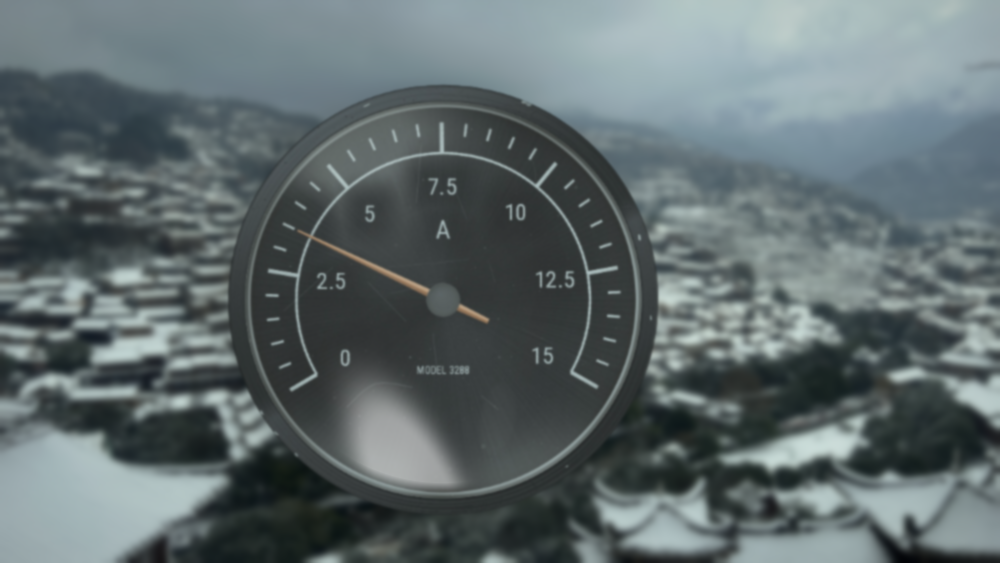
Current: {"value": 3.5, "unit": "A"}
